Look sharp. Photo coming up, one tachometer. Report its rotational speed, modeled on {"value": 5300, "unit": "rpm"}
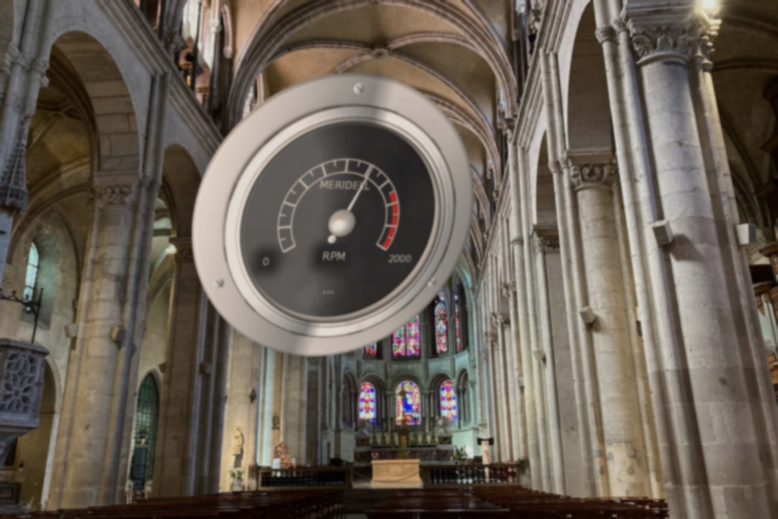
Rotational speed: {"value": 1200, "unit": "rpm"}
